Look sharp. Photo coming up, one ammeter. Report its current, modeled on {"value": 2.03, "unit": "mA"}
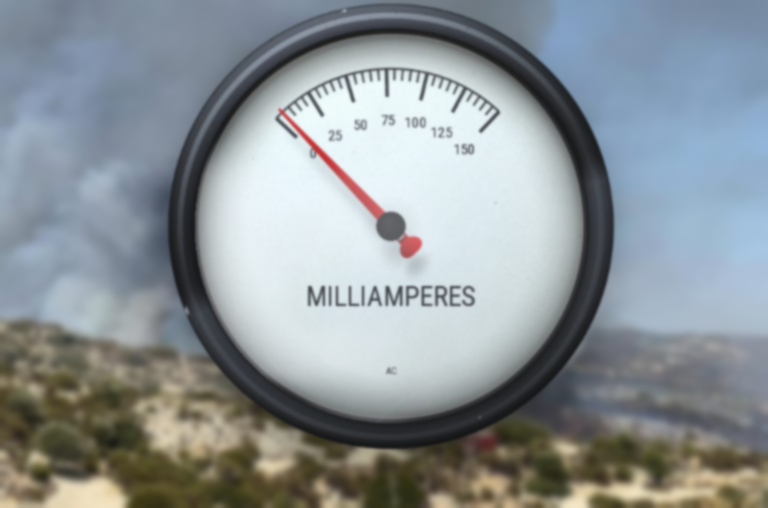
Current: {"value": 5, "unit": "mA"}
